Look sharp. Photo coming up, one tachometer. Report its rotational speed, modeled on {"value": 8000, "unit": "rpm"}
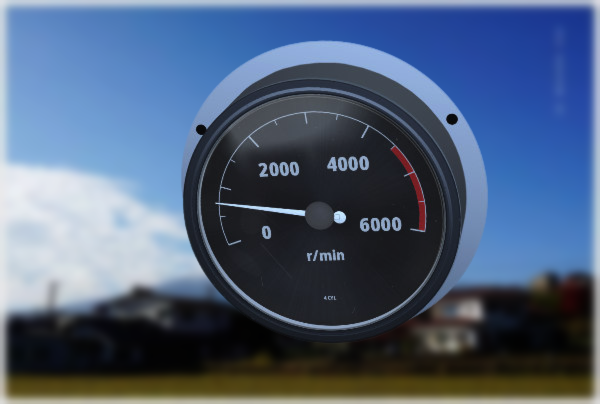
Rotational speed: {"value": 750, "unit": "rpm"}
